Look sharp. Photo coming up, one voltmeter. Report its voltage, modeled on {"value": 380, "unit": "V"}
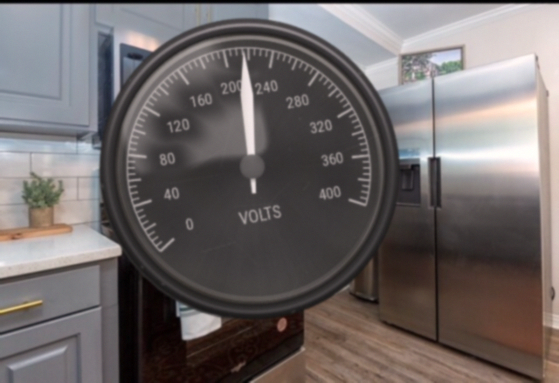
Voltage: {"value": 215, "unit": "V"}
